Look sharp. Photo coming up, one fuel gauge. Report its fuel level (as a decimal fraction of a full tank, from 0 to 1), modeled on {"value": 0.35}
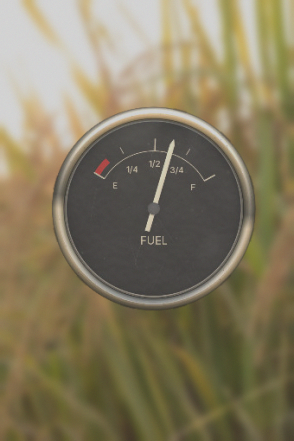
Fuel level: {"value": 0.625}
